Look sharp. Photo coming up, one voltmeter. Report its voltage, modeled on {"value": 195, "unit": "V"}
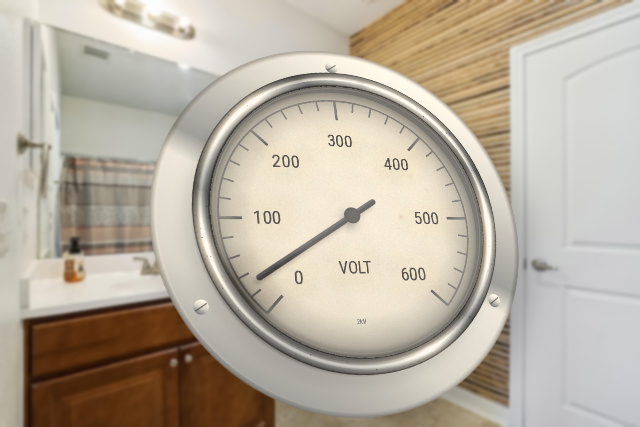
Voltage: {"value": 30, "unit": "V"}
